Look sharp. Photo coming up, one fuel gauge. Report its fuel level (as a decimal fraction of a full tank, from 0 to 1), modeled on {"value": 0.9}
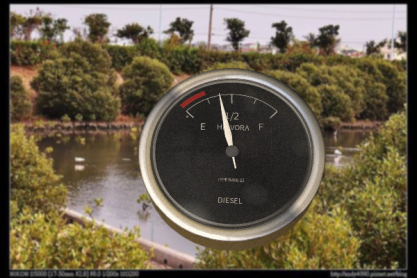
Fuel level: {"value": 0.375}
